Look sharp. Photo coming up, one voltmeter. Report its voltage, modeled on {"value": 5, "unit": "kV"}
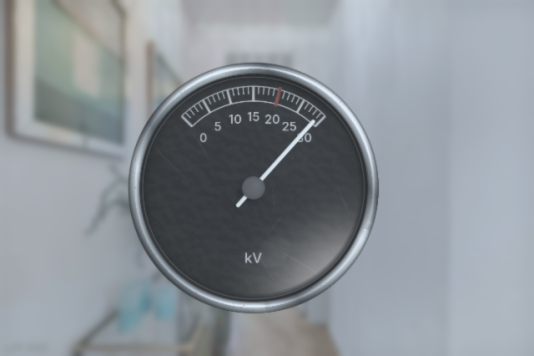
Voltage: {"value": 29, "unit": "kV"}
